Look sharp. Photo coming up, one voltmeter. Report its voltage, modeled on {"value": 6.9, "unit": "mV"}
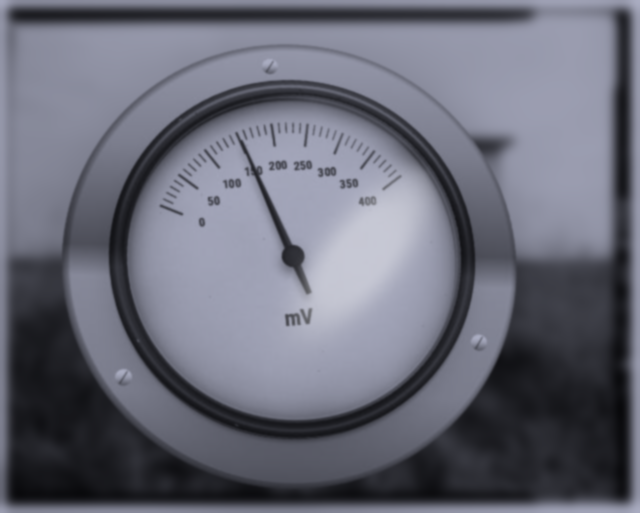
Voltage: {"value": 150, "unit": "mV"}
